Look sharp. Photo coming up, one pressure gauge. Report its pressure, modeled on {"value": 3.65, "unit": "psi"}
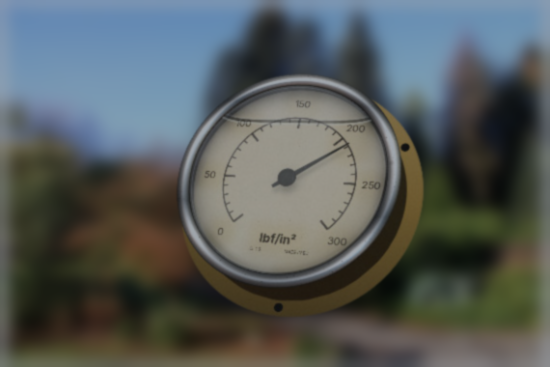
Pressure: {"value": 210, "unit": "psi"}
